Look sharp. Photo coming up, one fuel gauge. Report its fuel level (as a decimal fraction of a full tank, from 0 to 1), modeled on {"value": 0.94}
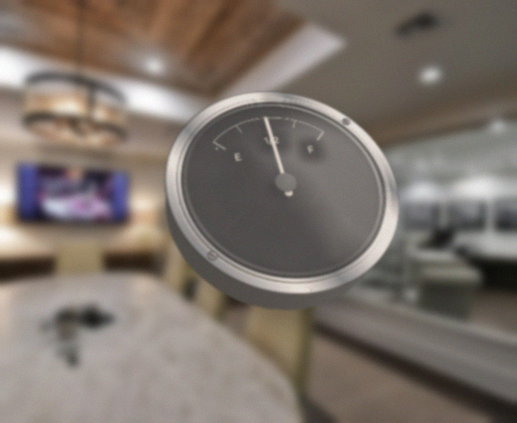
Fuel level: {"value": 0.5}
